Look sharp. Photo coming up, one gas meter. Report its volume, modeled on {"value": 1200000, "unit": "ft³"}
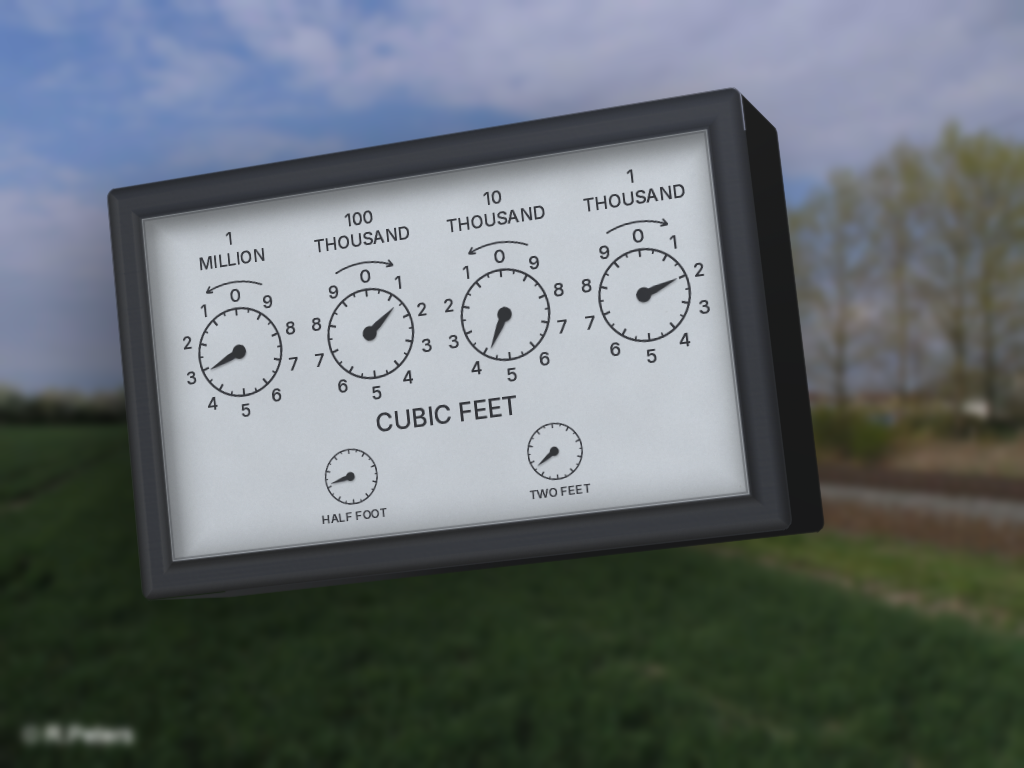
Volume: {"value": 314200, "unit": "ft³"}
